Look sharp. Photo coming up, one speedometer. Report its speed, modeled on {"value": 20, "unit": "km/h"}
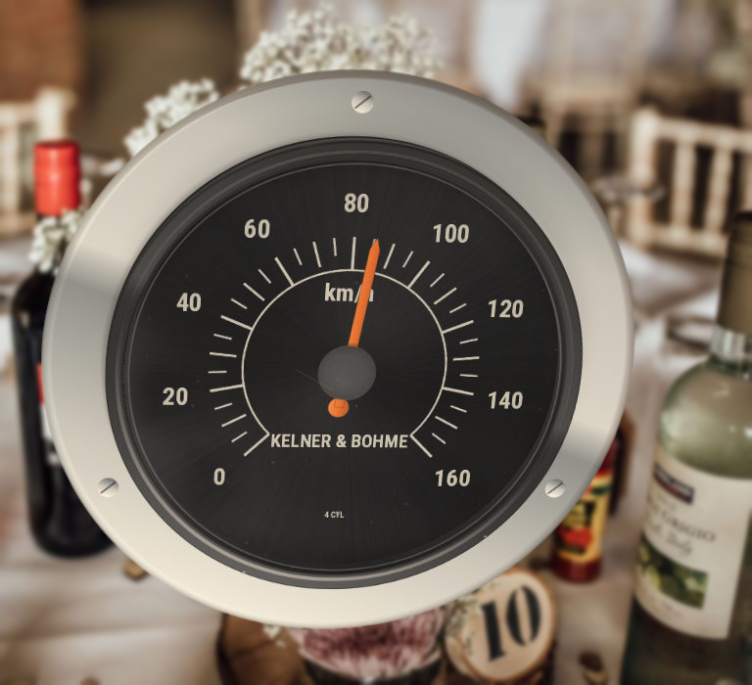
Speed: {"value": 85, "unit": "km/h"}
